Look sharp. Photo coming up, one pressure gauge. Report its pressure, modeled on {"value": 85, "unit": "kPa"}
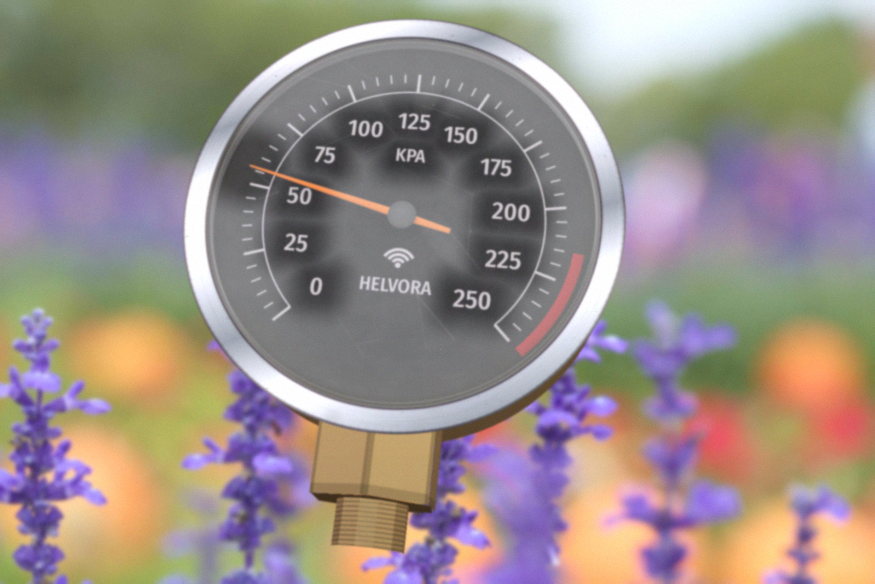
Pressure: {"value": 55, "unit": "kPa"}
